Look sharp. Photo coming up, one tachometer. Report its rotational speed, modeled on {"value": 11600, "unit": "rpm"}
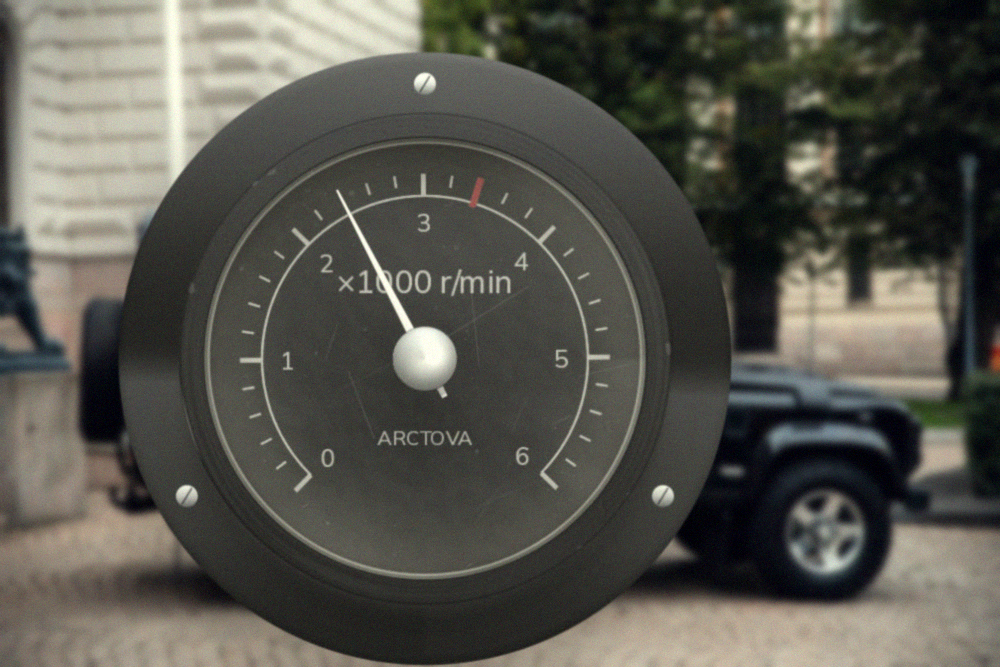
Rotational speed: {"value": 2400, "unit": "rpm"}
